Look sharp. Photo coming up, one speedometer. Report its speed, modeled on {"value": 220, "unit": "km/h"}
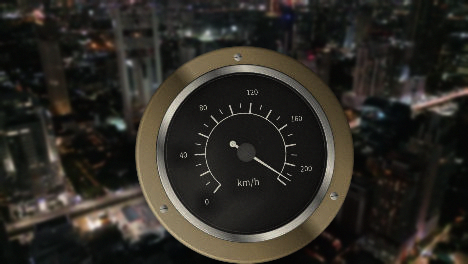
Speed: {"value": 215, "unit": "km/h"}
